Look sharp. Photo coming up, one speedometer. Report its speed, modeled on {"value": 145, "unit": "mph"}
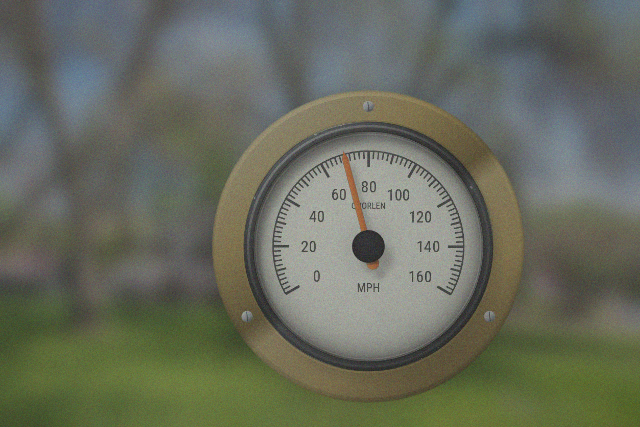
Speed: {"value": 70, "unit": "mph"}
